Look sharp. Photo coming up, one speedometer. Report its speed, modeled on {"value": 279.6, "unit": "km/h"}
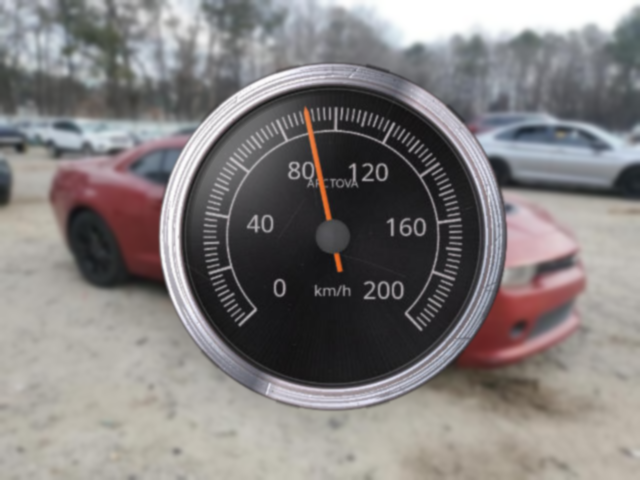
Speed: {"value": 90, "unit": "km/h"}
